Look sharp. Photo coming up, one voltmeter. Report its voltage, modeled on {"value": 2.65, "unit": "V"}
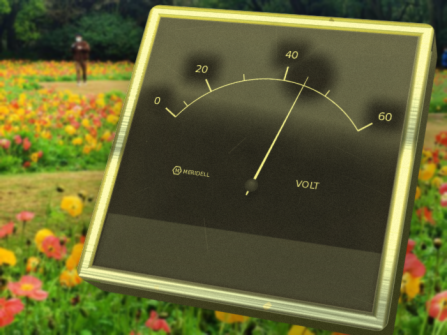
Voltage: {"value": 45, "unit": "V"}
